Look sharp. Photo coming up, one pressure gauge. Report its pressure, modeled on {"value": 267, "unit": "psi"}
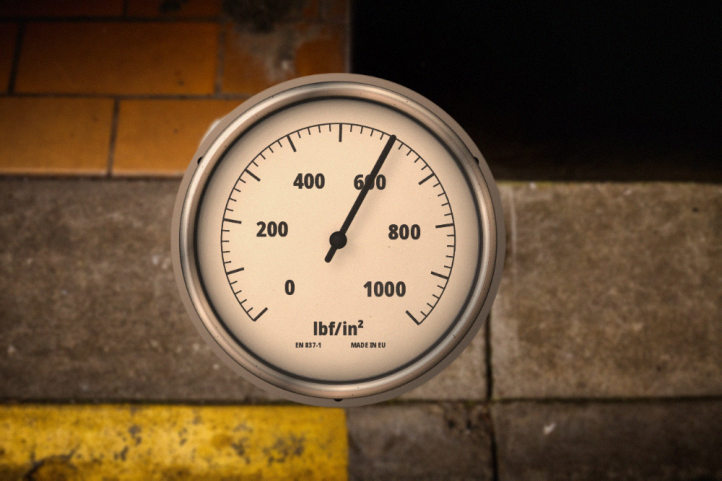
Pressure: {"value": 600, "unit": "psi"}
